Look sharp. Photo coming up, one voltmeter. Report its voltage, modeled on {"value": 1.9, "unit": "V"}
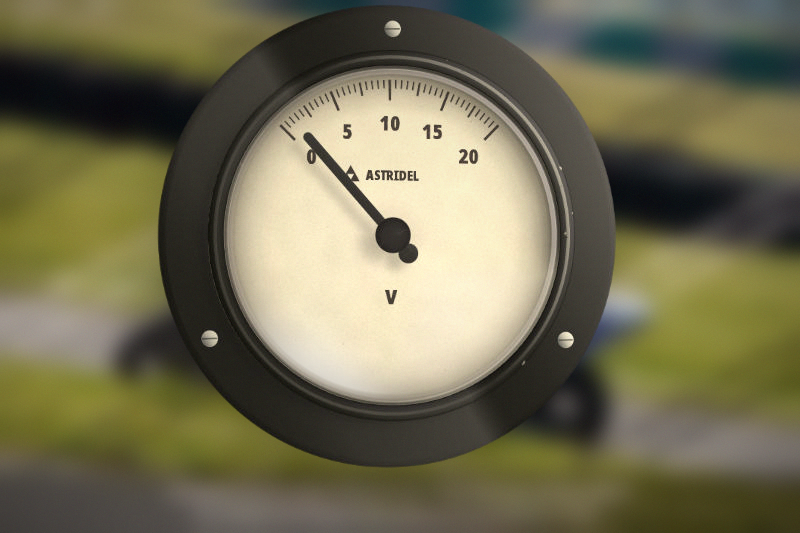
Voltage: {"value": 1, "unit": "V"}
